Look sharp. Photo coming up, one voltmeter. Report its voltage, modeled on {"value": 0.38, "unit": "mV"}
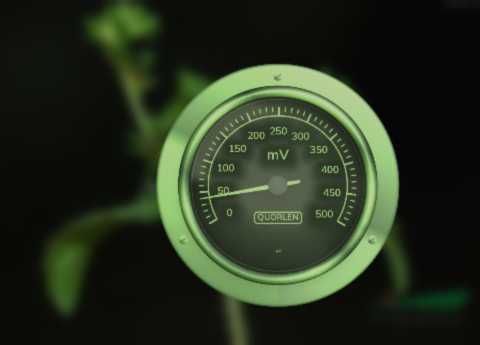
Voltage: {"value": 40, "unit": "mV"}
